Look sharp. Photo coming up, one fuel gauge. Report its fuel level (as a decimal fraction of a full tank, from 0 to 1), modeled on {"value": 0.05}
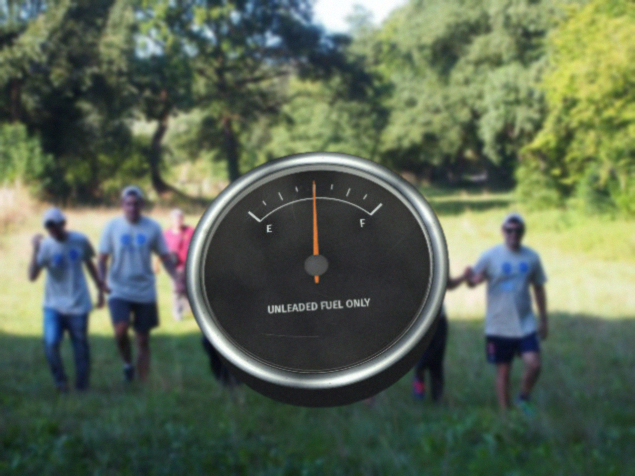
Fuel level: {"value": 0.5}
